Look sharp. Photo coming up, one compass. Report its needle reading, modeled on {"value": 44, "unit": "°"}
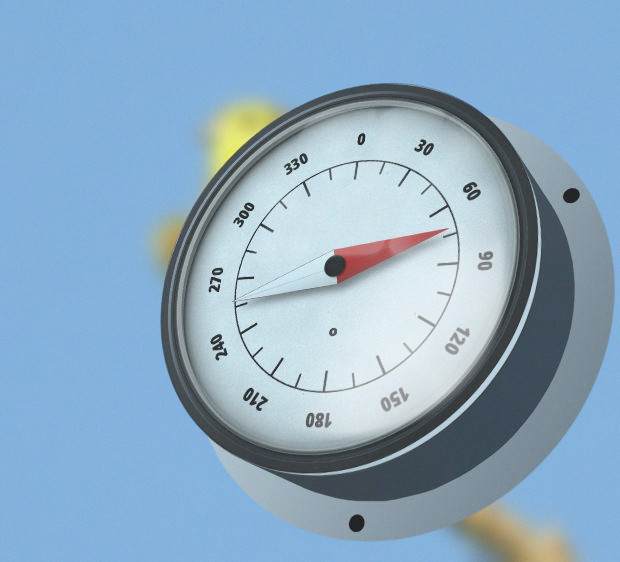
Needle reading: {"value": 75, "unit": "°"}
